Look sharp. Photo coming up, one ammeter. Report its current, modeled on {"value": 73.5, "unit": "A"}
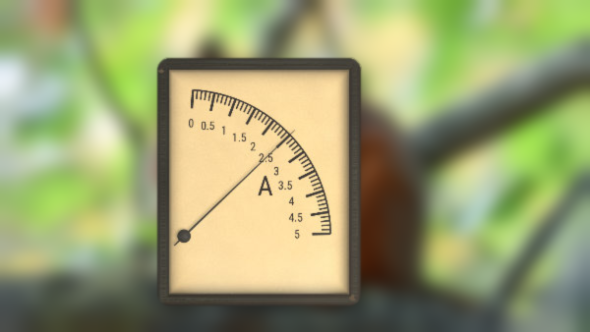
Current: {"value": 2.5, "unit": "A"}
